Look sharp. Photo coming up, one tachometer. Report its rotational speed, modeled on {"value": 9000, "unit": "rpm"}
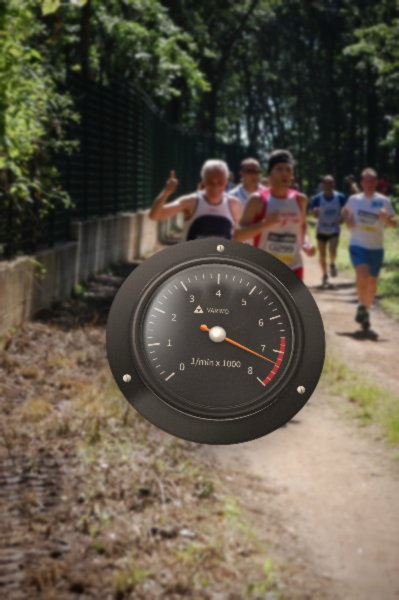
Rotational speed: {"value": 7400, "unit": "rpm"}
